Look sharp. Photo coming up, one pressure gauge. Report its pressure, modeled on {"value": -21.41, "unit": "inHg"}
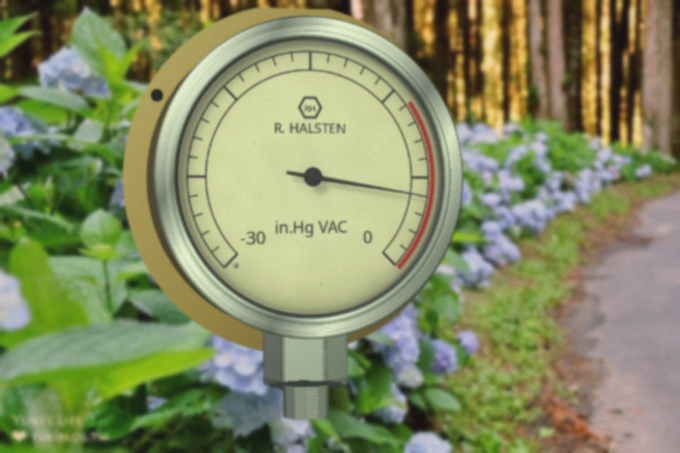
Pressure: {"value": -4, "unit": "inHg"}
